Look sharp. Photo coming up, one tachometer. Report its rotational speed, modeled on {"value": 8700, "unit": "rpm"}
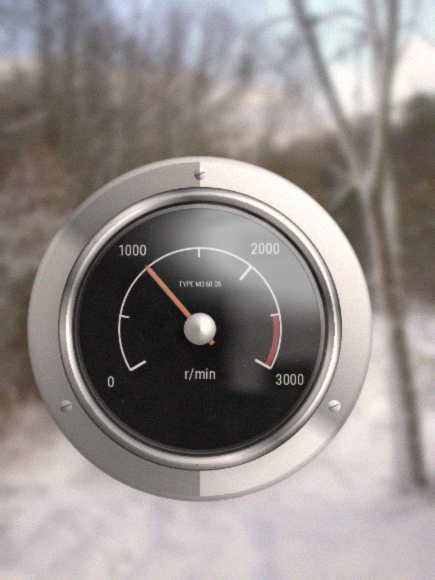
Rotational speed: {"value": 1000, "unit": "rpm"}
